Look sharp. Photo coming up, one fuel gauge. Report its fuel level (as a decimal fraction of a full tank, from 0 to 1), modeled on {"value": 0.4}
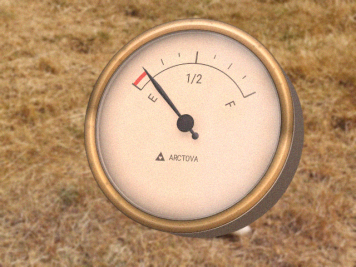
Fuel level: {"value": 0.125}
